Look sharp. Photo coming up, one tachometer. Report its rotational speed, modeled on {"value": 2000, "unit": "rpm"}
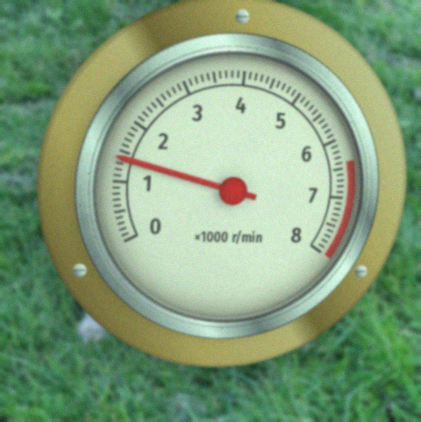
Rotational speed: {"value": 1400, "unit": "rpm"}
